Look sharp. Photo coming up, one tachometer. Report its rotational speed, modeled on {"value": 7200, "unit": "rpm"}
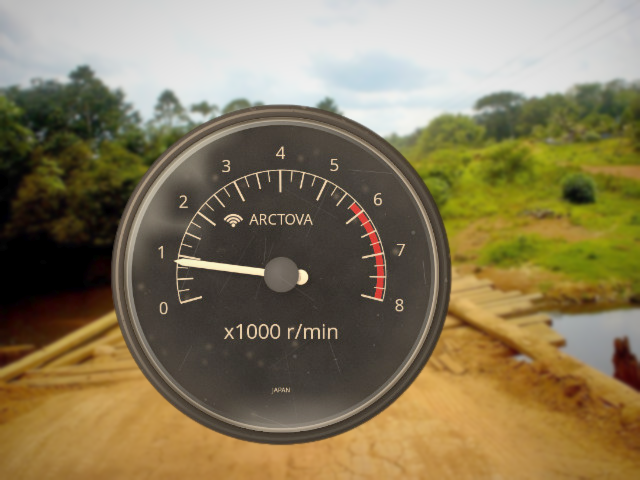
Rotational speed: {"value": 875, "unit": "rpm"}
